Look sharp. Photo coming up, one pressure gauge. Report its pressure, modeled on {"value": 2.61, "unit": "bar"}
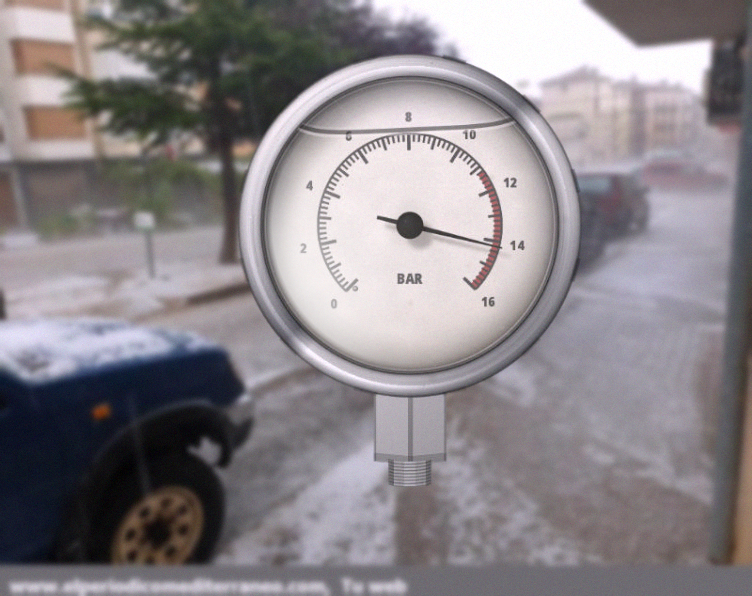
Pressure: {"value": 14.2, "unit": "bar"}
